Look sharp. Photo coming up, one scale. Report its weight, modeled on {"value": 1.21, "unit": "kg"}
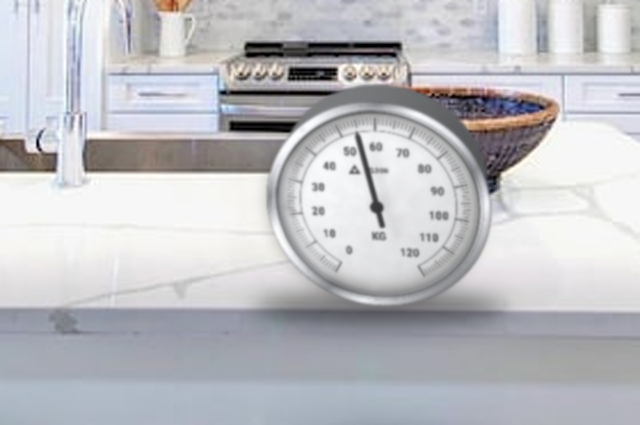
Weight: {"value": 55, "unit": "kg"}
